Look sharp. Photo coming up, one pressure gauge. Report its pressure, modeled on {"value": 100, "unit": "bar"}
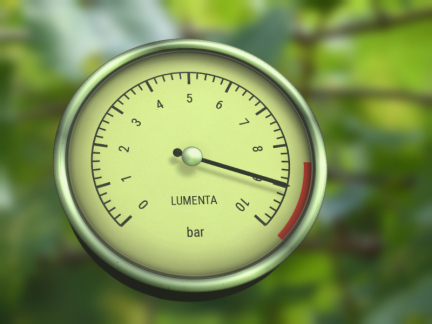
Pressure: {"value": 9, "unit": "bar"}
